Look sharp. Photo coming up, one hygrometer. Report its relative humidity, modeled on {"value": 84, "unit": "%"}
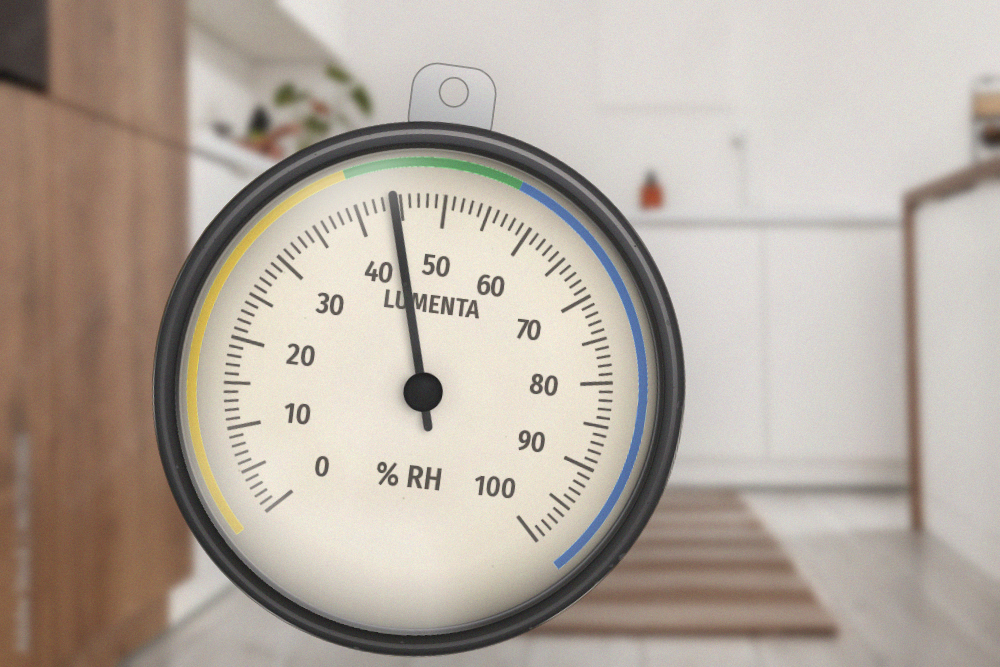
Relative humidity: {"value": 44, "unit": "%"}
